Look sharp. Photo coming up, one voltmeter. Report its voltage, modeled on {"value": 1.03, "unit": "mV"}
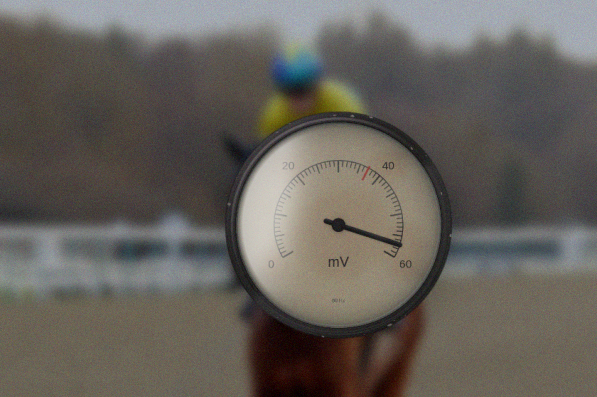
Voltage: {"value": 57, "unit": "mV"}
